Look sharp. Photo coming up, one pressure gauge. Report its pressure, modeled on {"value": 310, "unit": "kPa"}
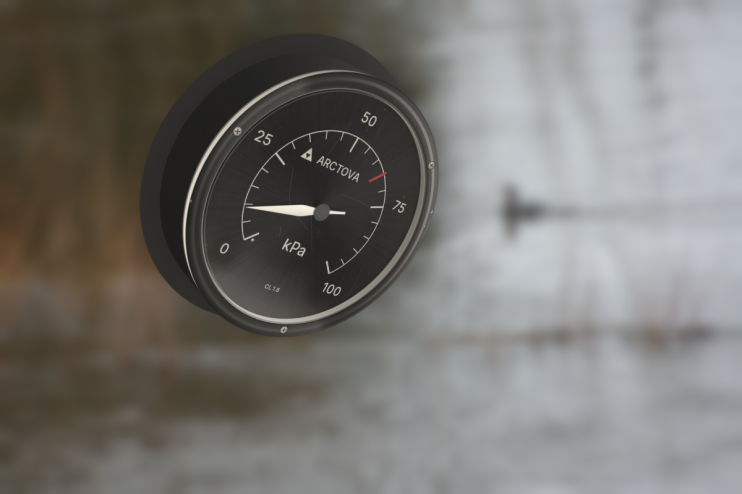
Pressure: {"value": 10, "unit": "kPa"}
